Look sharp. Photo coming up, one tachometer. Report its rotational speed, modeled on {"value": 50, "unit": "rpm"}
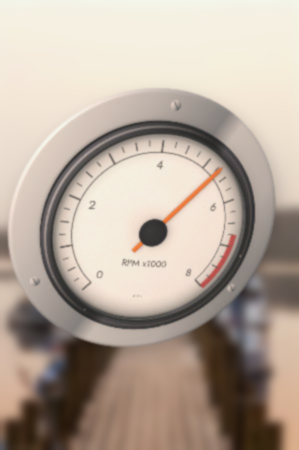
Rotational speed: {"value": 5250, "unit": "rpm"}
